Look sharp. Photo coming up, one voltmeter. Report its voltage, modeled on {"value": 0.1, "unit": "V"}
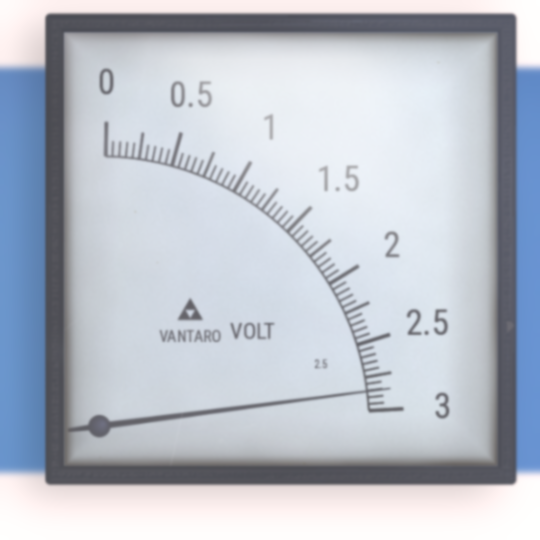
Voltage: {"value": 2.85, "unit": "V"}
